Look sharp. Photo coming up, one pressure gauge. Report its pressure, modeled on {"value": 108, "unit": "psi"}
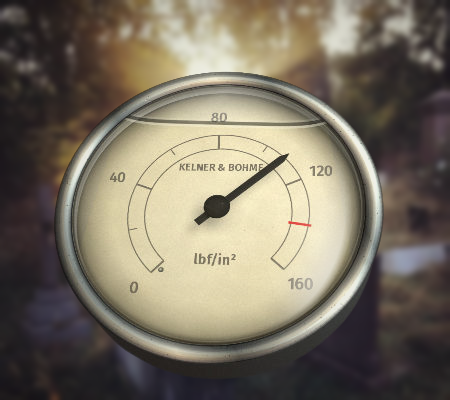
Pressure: {"value": 110, "unit": "psi"}
